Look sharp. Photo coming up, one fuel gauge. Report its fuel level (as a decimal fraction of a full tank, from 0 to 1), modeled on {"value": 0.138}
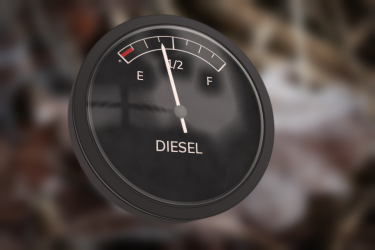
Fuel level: {"value": 0.375}
